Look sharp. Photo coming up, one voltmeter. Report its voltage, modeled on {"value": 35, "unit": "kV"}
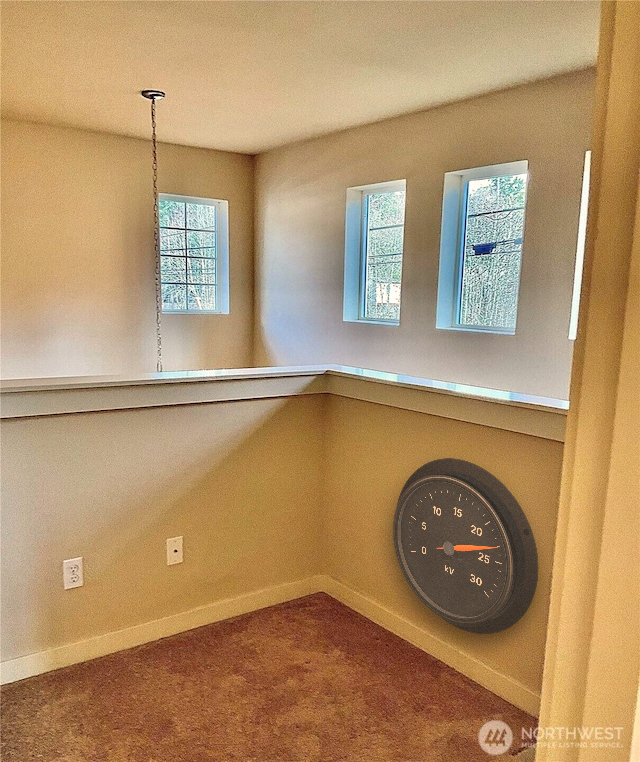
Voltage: {"value": 23, "unit": "kV"}
